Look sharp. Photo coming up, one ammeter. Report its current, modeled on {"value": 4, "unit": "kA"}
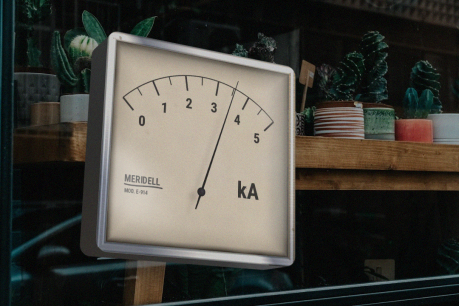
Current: {"value": 3.5, "unit": "kA"}
